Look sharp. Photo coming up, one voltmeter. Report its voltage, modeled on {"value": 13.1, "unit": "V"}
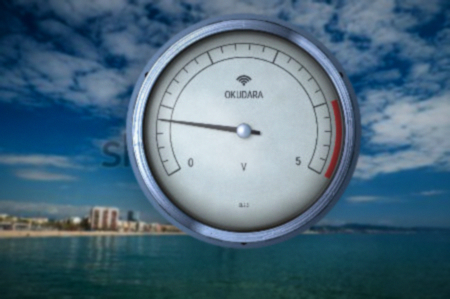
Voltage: {"value": 0.8, "unit": "V"}
